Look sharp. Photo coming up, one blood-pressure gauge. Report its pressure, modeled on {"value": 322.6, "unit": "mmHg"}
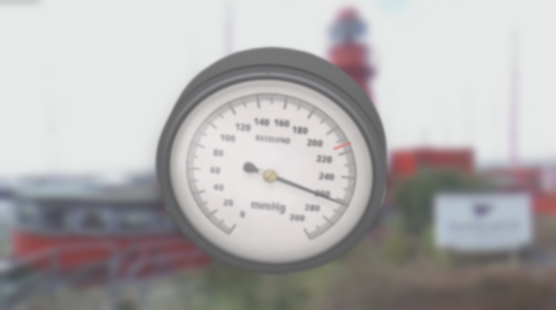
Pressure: {"value": 260, "unit": "mmHg"}
